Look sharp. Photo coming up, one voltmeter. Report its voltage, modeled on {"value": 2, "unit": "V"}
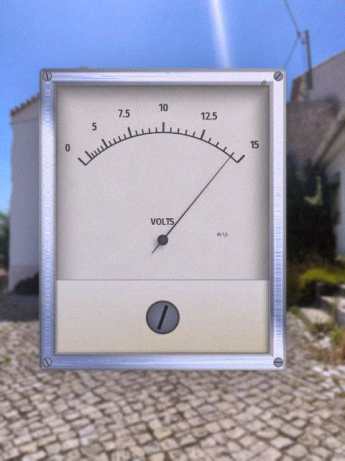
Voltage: {"value": 14.5, "unit": "V"}
